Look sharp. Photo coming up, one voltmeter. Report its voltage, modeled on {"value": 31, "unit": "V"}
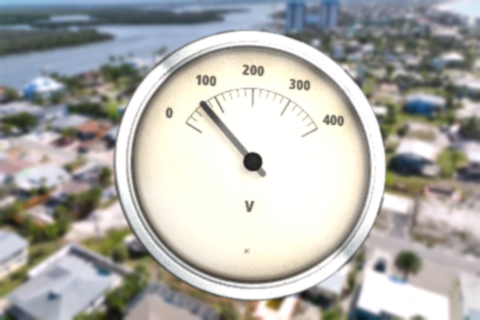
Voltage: {"value": 60, "unit": "V"}
